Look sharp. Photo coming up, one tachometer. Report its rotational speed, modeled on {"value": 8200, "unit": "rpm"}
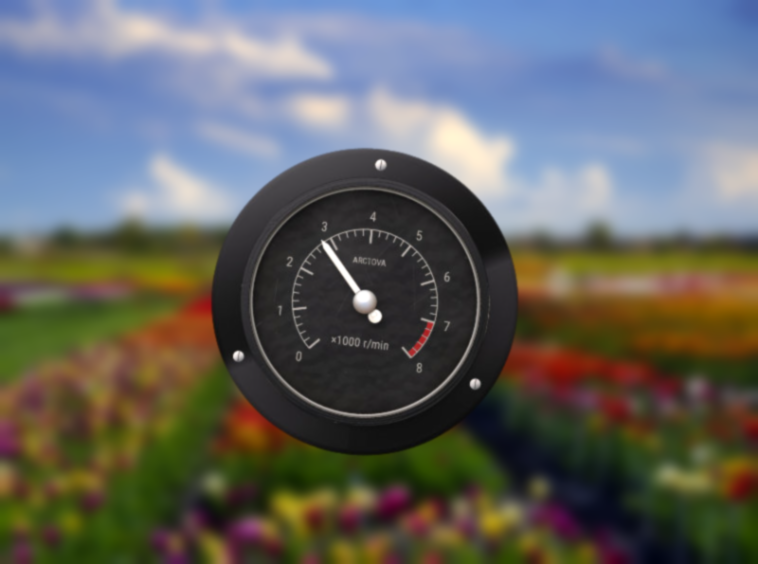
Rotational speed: {"value": 2800, "unit": "rpm"}
